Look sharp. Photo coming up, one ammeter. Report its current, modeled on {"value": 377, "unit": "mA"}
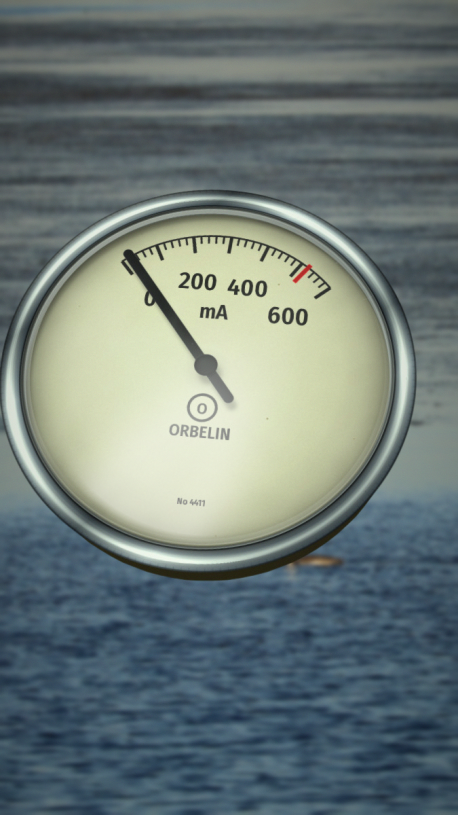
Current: {"value": 20, "unit": "mA"}
